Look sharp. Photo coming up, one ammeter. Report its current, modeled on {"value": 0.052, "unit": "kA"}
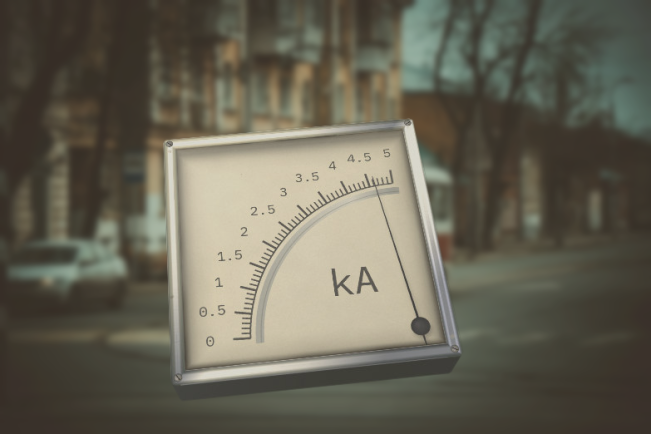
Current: {"value": 4.6, "unit": "kA"}
